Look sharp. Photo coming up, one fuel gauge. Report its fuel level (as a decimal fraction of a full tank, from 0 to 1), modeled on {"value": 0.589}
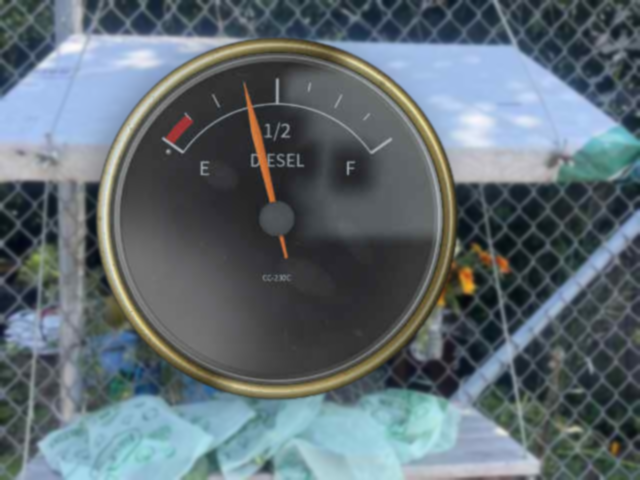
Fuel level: {"value": 0.375}
